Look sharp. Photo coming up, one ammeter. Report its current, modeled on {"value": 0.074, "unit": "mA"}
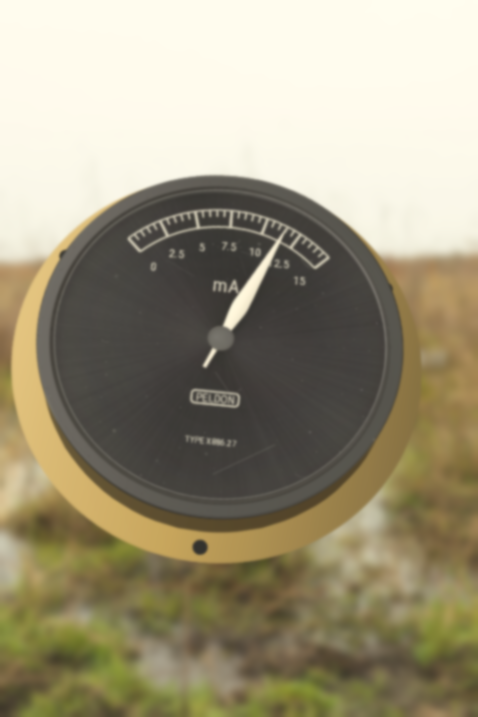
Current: {"value": 11.5, "unit": "mA"}
